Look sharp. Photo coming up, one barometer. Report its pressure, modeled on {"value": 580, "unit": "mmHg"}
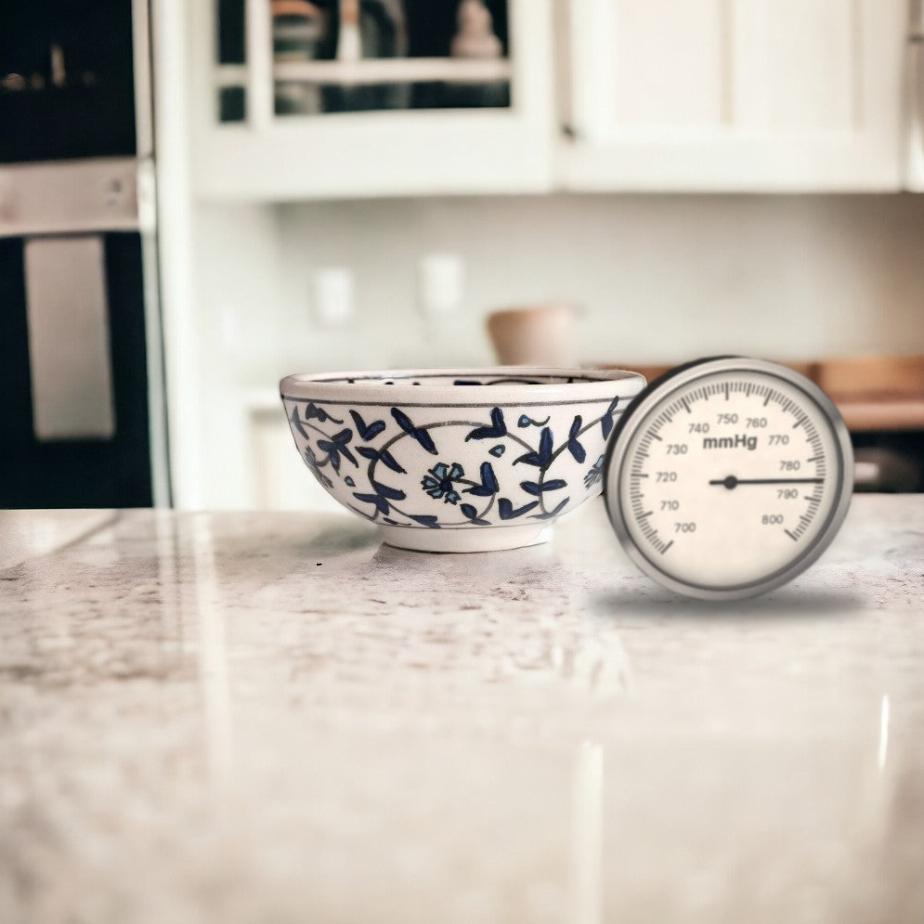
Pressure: {"value": 785, "unit": "mmHg"}
